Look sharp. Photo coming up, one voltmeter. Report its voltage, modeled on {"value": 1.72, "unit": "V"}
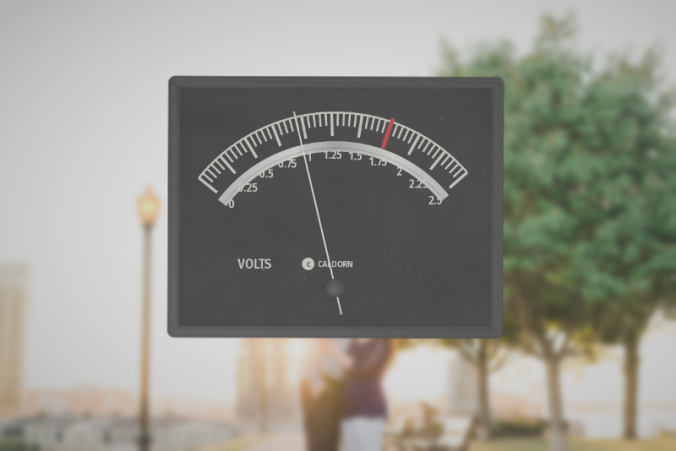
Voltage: {"value": 0.95, "unit": "V"}
